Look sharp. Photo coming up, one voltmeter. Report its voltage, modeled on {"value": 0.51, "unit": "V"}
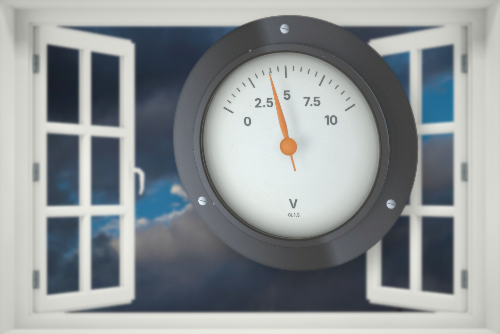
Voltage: {"value": 4, "unit": "V"}
